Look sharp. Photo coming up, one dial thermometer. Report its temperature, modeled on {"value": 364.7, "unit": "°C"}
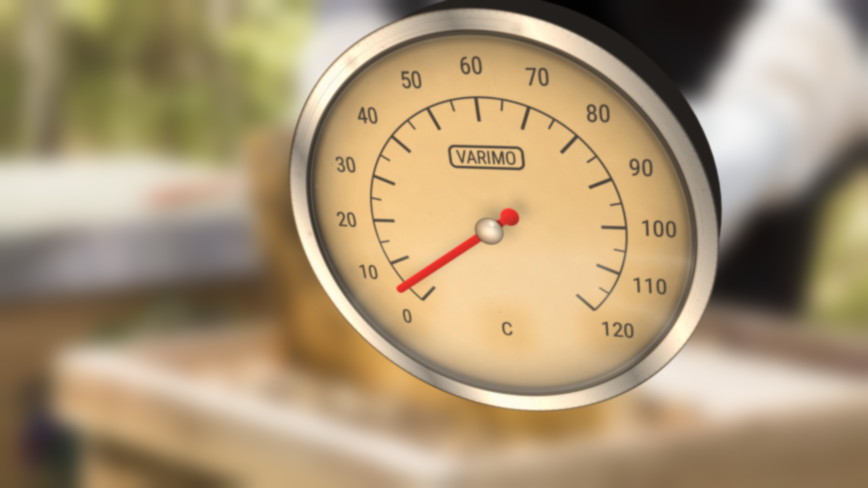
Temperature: {"value": 5, "unit": "°C"}
